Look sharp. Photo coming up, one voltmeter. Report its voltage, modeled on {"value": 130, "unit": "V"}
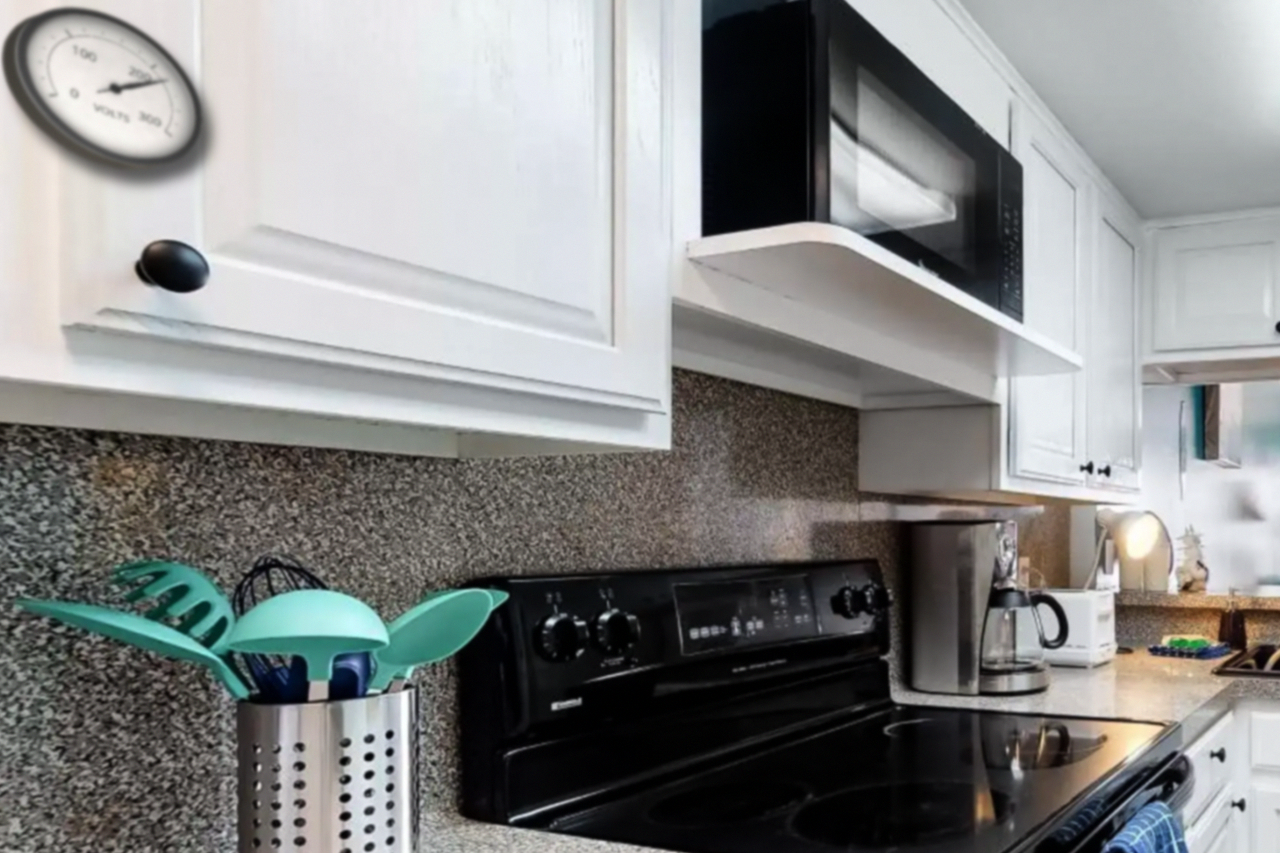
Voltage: {"value": 220, "unit": "V"}
